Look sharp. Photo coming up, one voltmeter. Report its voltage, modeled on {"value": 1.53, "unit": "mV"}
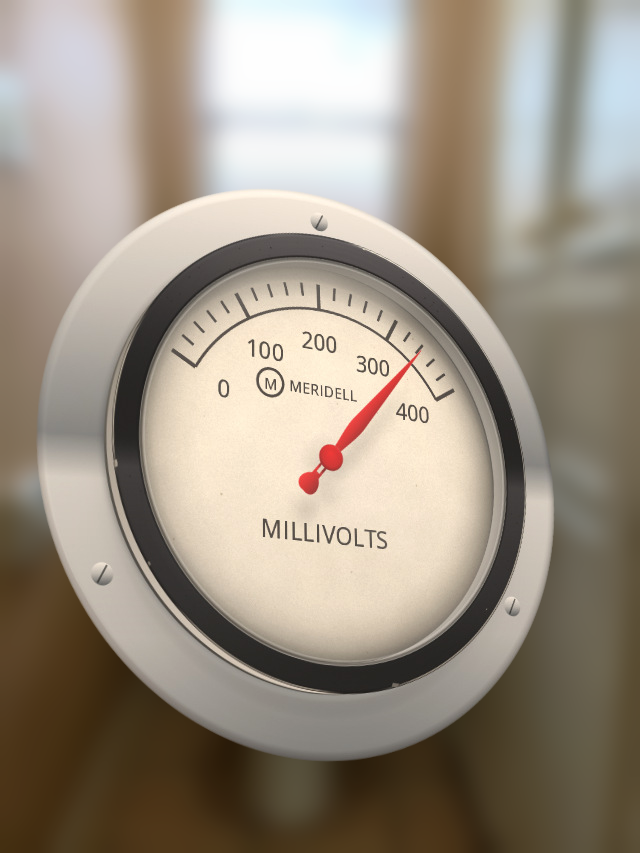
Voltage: {"value": 340, "unit": "mV"}
